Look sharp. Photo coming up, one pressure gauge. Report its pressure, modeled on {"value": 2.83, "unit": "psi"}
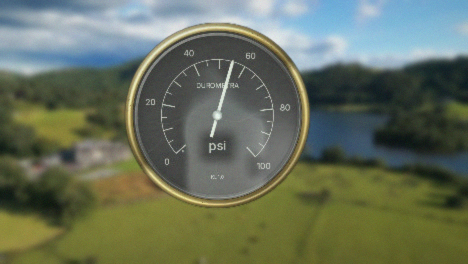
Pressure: {"value": 55, "unit": "psi"}
